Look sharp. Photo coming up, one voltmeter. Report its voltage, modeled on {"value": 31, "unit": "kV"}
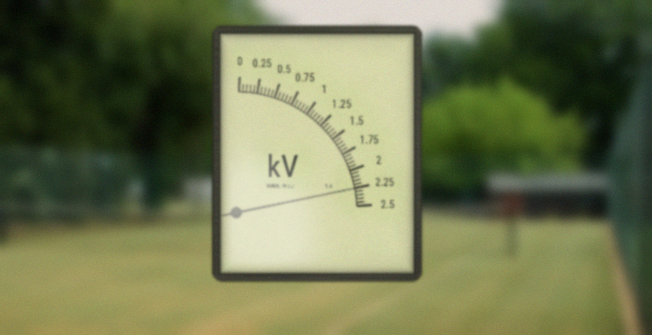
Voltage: {"value": 2.25, "unit": "kV"}
